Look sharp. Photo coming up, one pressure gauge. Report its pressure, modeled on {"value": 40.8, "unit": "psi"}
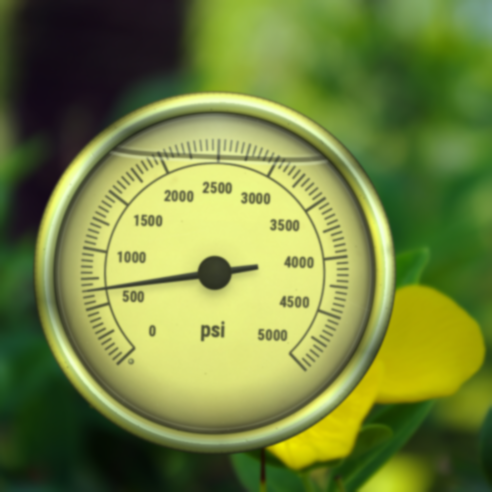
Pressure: {"value": 650, "unit": "psi"}
